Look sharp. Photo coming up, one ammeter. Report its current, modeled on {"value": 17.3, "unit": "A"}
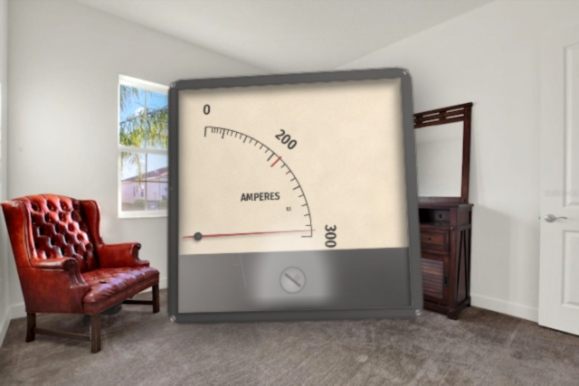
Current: {"value": 295, "unit": "A"}
